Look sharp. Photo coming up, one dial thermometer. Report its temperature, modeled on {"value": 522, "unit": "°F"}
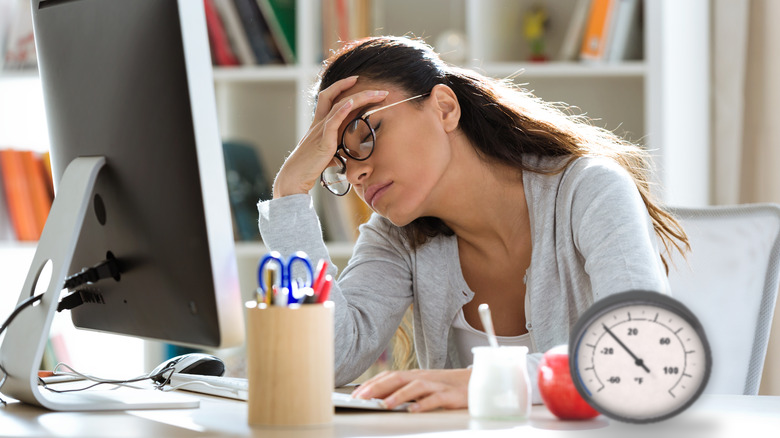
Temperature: {"value": 0, "unit": "°F"}
